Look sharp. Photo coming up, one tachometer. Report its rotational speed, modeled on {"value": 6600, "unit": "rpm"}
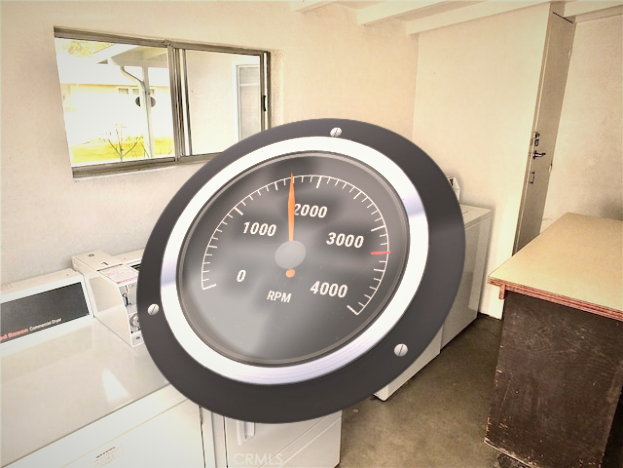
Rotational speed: {"value": 1700, "unit": "rpm"}
